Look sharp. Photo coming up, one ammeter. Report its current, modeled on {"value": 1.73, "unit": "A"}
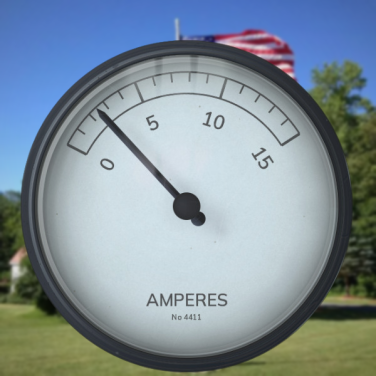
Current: {"value": 2.5, "unit": "A"}
